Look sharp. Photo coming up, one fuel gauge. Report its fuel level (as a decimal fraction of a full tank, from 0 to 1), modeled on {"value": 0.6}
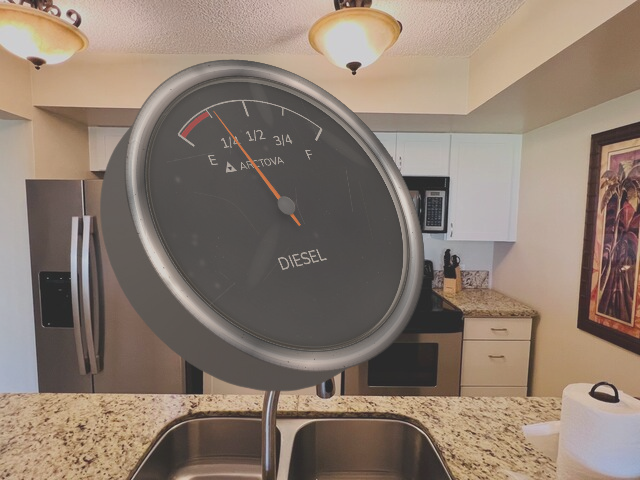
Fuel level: {"value": 0.25}
